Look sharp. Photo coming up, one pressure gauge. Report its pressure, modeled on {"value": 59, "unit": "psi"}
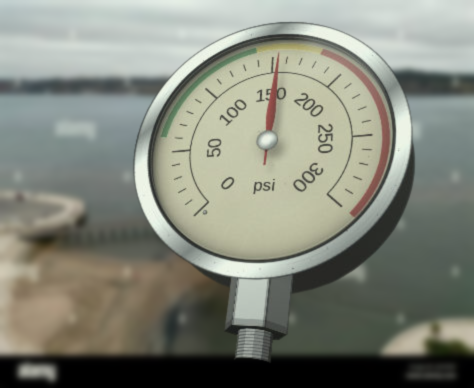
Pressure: {"value": 155, "unit": "psi"}
